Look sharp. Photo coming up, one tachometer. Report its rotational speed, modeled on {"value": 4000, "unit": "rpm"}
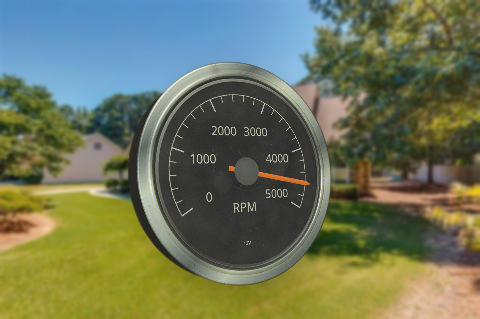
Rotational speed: {"value": 4600, "unit": "rpm"}
